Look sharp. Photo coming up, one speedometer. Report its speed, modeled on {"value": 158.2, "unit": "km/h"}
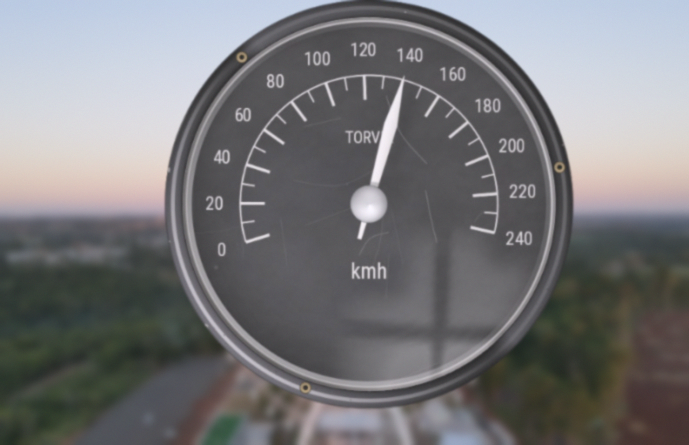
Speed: {"value": 140, "unit": "km/h"}
